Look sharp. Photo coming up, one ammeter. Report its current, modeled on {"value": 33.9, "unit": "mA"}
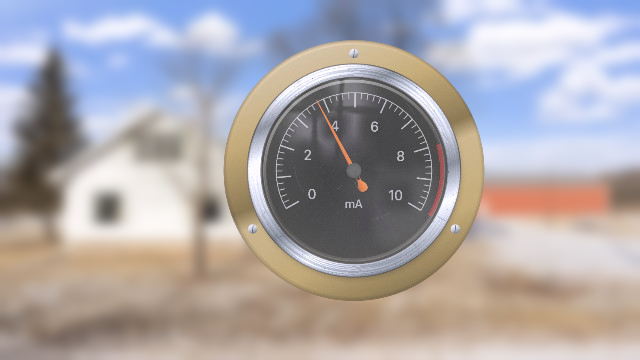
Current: {"value": 3.8, "unit": "mA"}
